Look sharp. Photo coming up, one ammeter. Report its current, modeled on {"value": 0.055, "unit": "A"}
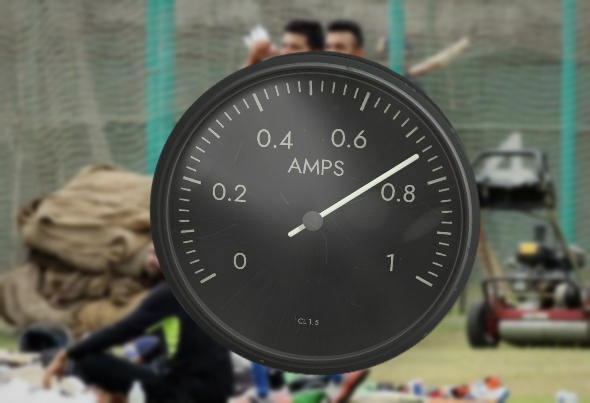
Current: {"value": 0.74, "unit": "A"}
